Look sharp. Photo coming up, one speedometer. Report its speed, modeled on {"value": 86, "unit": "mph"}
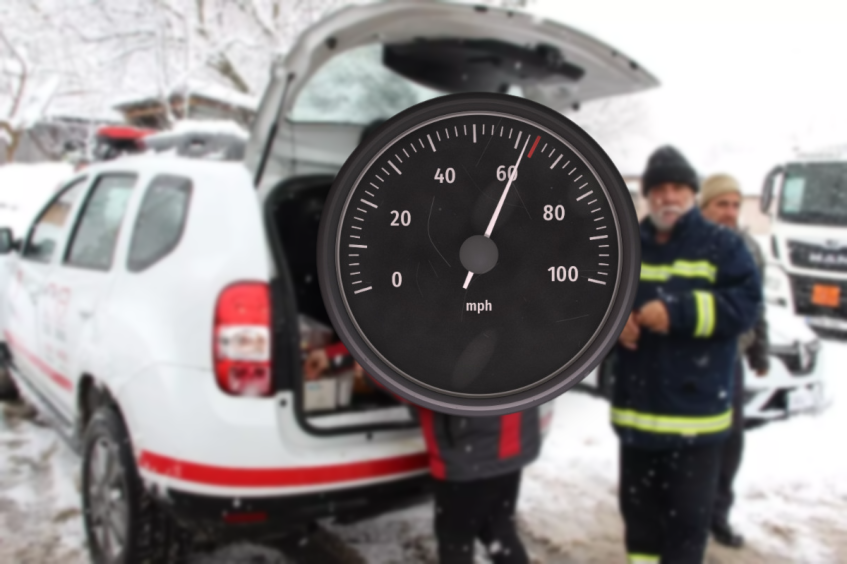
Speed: {"value": 62, "unit": "mph"}
